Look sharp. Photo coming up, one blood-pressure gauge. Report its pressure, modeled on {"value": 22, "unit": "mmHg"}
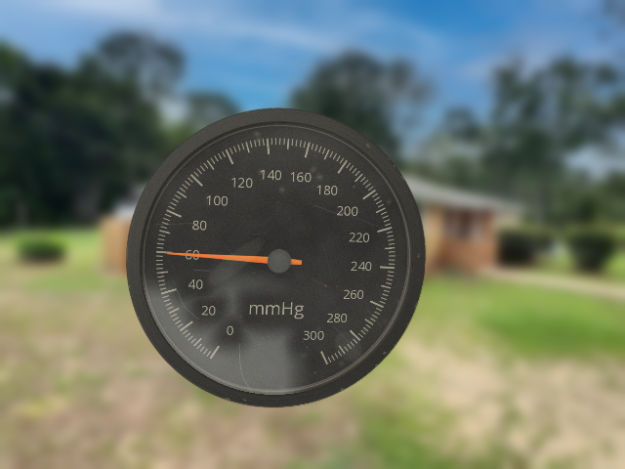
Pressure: {"value": 60, "unit": "mmHg"}
